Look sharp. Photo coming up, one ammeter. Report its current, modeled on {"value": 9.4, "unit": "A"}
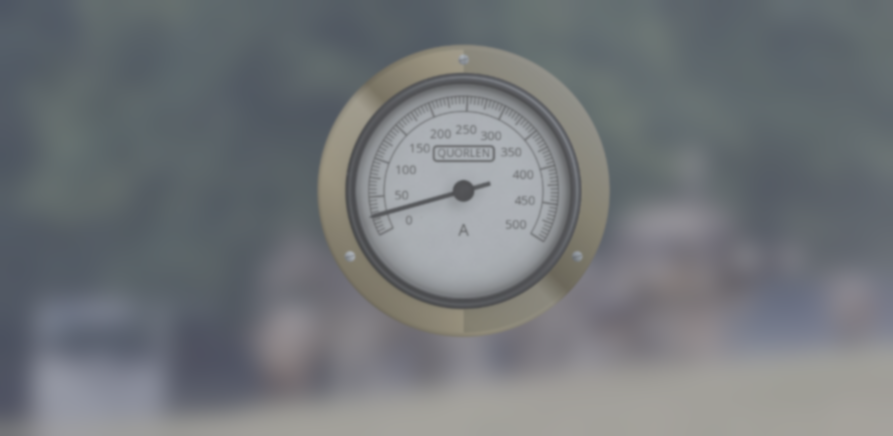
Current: {"value": 25, "unit": "A"}
